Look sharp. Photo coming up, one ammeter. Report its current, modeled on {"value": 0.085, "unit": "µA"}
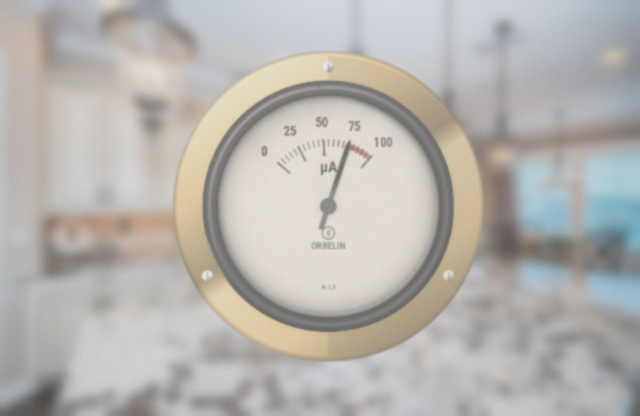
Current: {"value": 75, "unit": "µA"}
